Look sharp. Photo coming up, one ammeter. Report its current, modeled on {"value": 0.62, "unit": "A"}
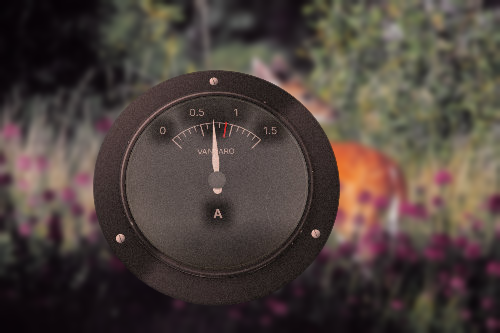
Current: {"value": 0.7, "unit": "A"}
